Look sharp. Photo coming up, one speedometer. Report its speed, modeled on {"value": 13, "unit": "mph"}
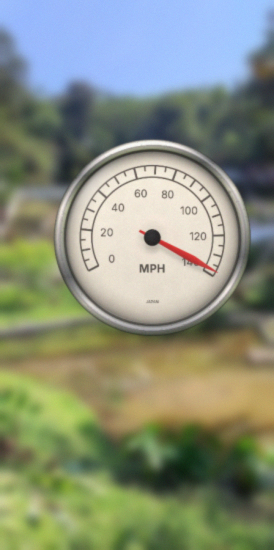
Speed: {"value": 137.5, "unit": "mph"}
